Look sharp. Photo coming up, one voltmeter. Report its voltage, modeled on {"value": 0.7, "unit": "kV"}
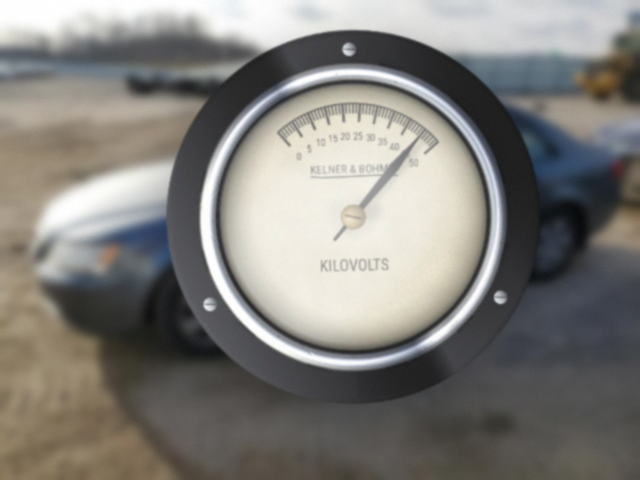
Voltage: {"value": 45, "unit": "kV"}
